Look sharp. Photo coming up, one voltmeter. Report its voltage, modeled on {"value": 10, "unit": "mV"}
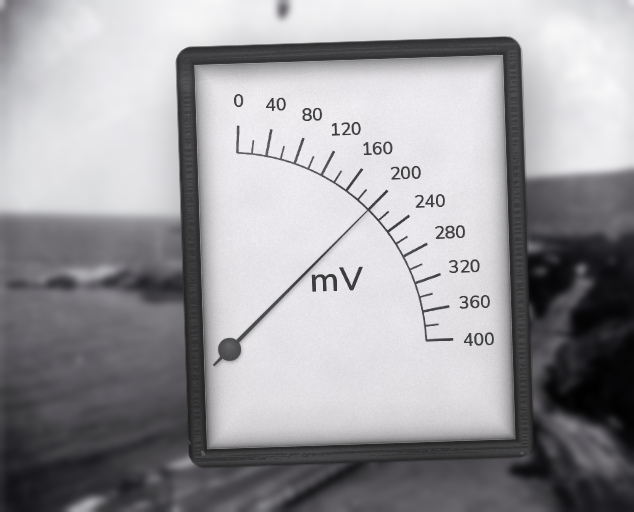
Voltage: {"value": 200, "unit": "mV"}
